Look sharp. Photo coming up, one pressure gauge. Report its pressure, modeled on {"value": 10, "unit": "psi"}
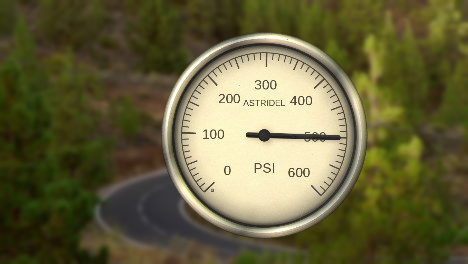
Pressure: {"value": 500, "unit": "psi"}
